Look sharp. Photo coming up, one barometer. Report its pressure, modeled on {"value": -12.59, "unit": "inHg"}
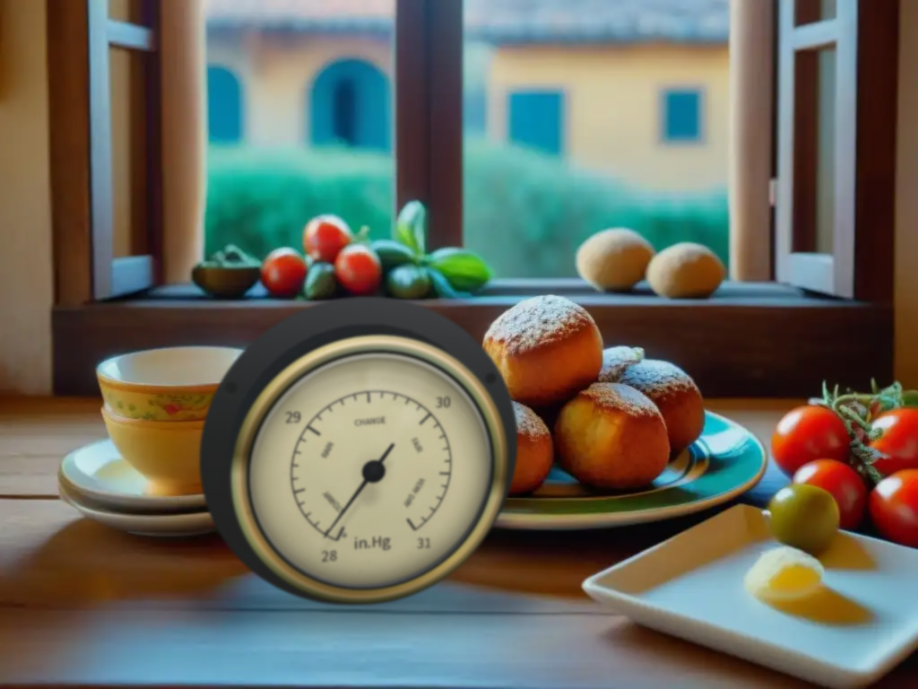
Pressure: {"value": 28.1, "unit": "inHg"}
